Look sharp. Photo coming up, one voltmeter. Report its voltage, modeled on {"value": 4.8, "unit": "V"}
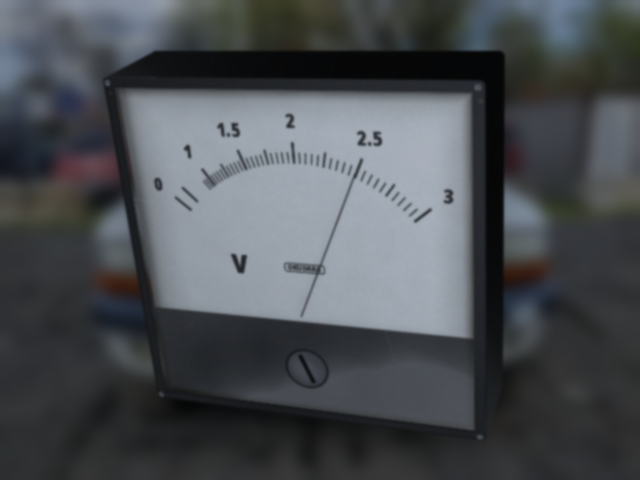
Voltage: {"value": 2.5, "unit": "V"}
